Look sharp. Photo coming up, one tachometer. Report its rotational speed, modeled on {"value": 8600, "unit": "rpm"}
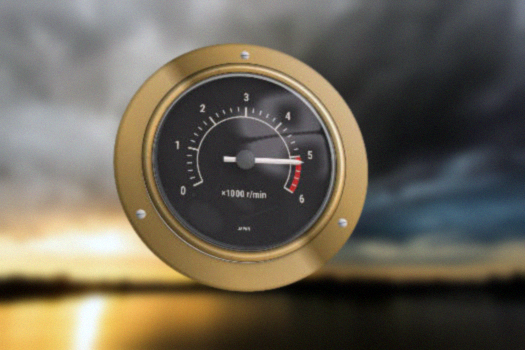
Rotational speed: {"value": 5200, "unit": "rpm"}
